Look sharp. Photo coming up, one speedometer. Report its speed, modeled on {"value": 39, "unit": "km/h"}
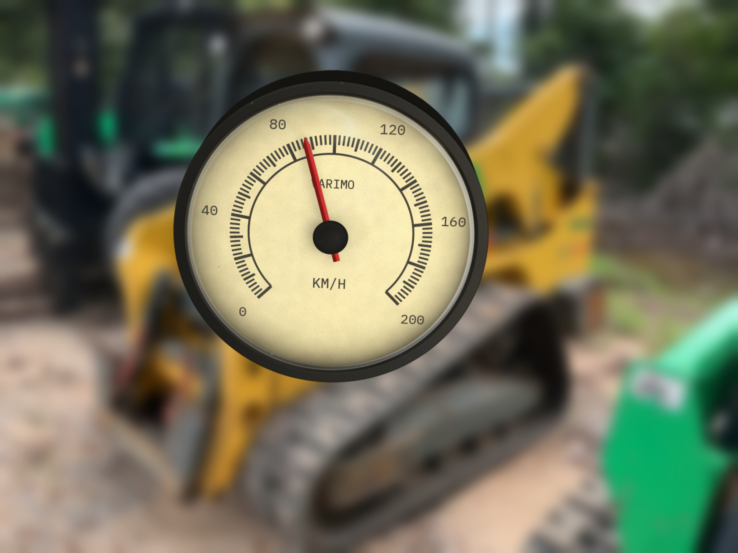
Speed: {"value": 88, "unit": "km/h"}
